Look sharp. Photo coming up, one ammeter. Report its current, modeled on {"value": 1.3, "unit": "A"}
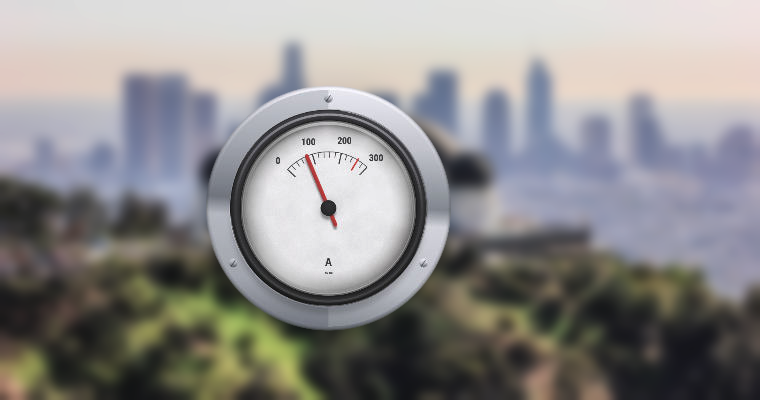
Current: {"value": 80, "unit": "A"}
